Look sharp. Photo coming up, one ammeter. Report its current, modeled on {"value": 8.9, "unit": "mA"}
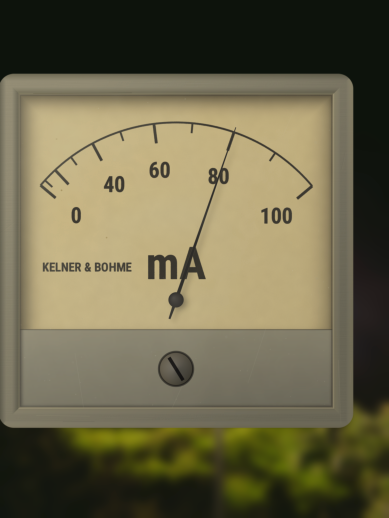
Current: {"value": 80, "unit": "mA"}
